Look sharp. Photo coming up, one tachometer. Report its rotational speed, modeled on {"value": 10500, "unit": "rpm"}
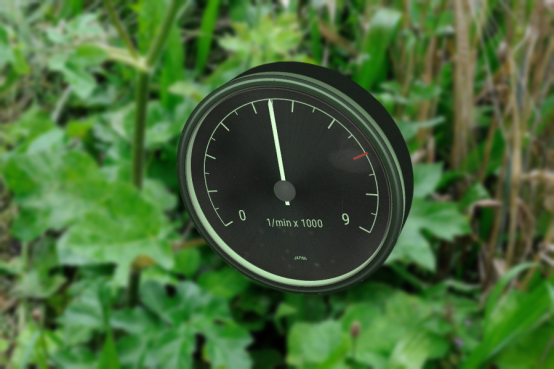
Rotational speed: {"value": 4500, "unit": "rpm"}
